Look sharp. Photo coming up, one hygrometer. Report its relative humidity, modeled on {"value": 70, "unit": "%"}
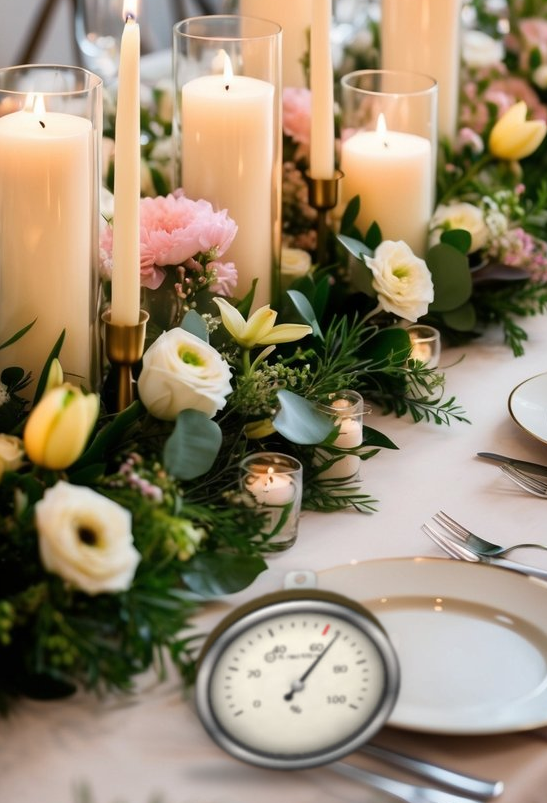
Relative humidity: {"value": 64, "unit": "%"}
